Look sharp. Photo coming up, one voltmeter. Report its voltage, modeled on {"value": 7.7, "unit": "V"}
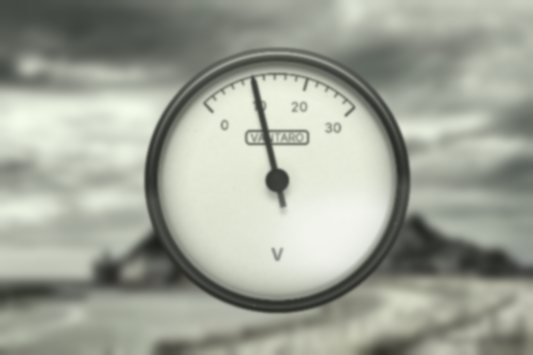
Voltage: {"value": 10, "unit": "V"}
